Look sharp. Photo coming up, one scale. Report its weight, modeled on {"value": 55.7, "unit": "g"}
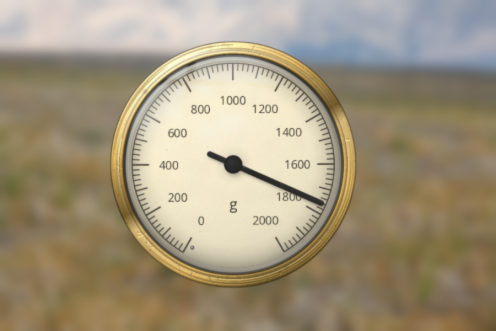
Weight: {"value": 1760, "unit": "g"}
